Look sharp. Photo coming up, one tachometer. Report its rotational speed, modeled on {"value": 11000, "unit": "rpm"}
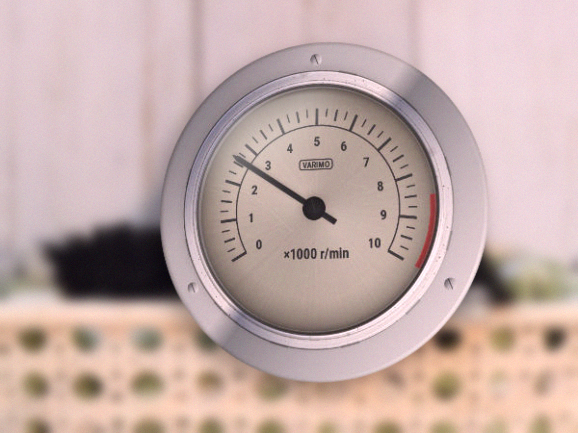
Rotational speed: {"value": 2625, "unit": "rpm"}
